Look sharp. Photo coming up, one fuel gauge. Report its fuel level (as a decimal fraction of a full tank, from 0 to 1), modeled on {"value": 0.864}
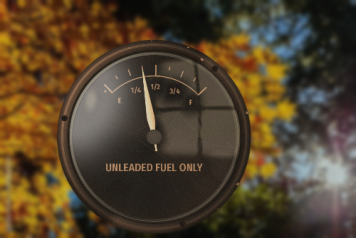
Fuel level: {"value": 0.375}
